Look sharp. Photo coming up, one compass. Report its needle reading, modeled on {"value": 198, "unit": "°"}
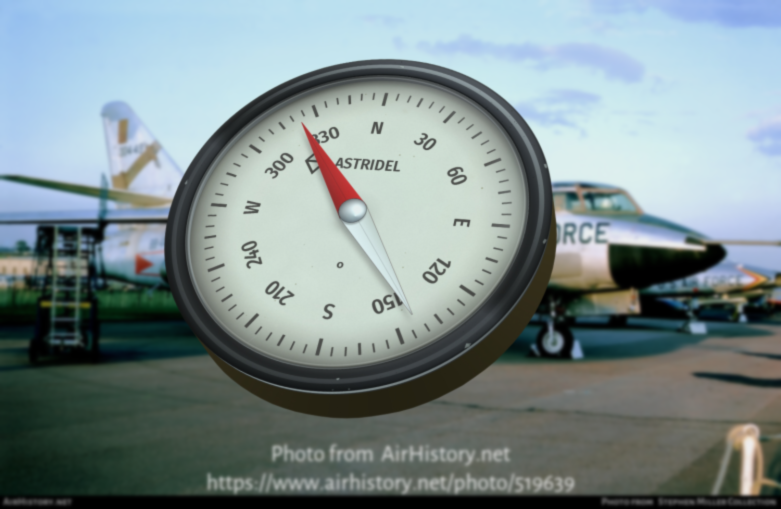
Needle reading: {"value": 322.5, "unit": "°"}
